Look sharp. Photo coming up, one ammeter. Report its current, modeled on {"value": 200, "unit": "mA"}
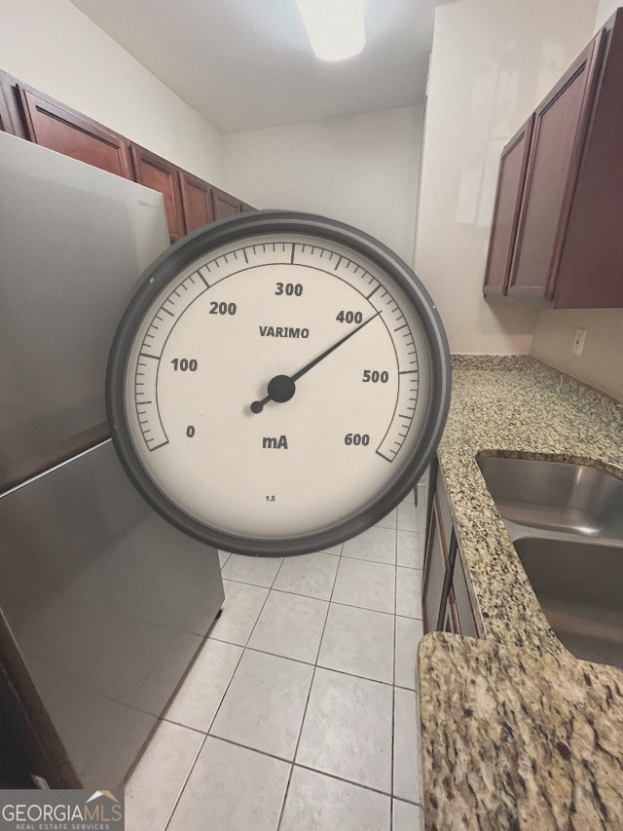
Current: {"value": 420, "unit": "mA"}
